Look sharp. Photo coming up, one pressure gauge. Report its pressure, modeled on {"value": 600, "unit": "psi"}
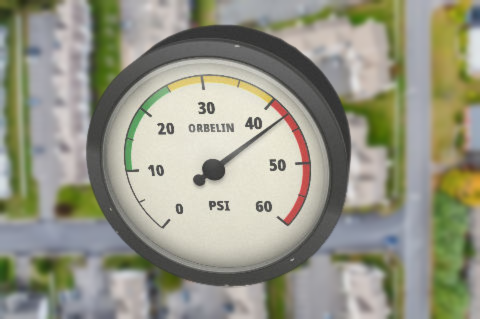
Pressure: {"value": 42.5, "unit": "psi"}
